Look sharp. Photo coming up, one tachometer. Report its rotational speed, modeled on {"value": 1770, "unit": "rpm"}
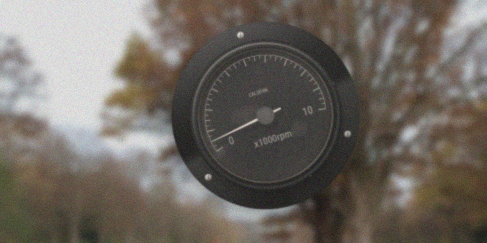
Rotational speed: {"value": 500, "unit": "rpm"}
